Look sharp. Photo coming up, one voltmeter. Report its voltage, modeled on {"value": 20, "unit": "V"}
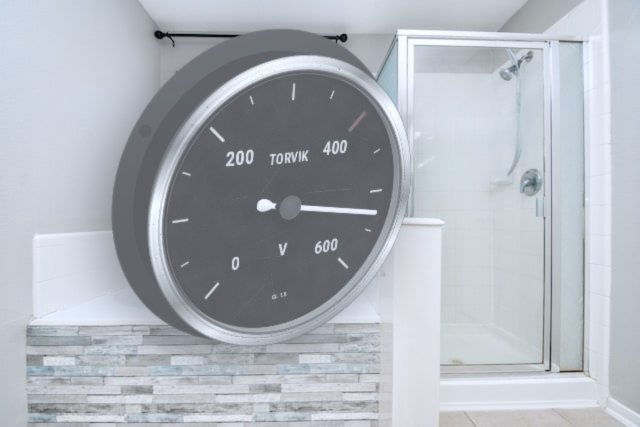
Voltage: {"value": 525, "unit": "V"}
